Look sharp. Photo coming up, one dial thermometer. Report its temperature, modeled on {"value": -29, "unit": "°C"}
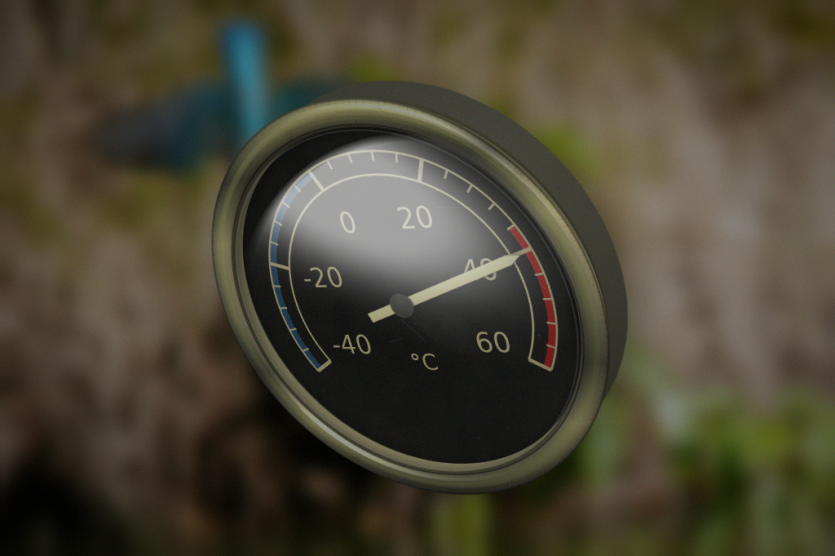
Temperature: {"value": 40, "unit": "°C"}
